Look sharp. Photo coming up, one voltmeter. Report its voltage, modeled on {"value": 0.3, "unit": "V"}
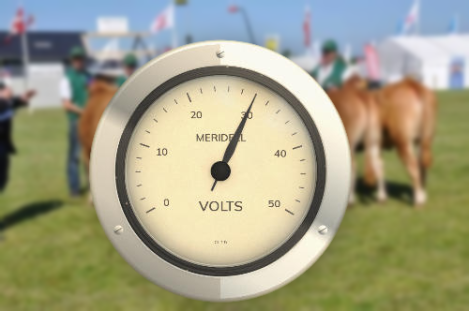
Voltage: {"value": 30, "unit": "V"}
